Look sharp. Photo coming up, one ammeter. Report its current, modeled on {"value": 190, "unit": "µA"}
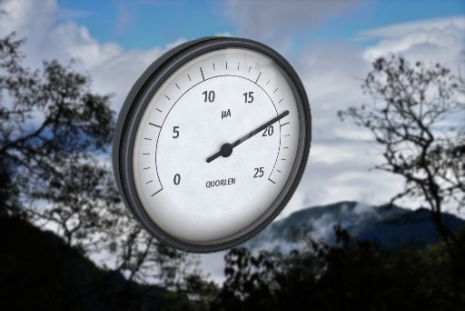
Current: {"value": 19, "unit": "µA"}
